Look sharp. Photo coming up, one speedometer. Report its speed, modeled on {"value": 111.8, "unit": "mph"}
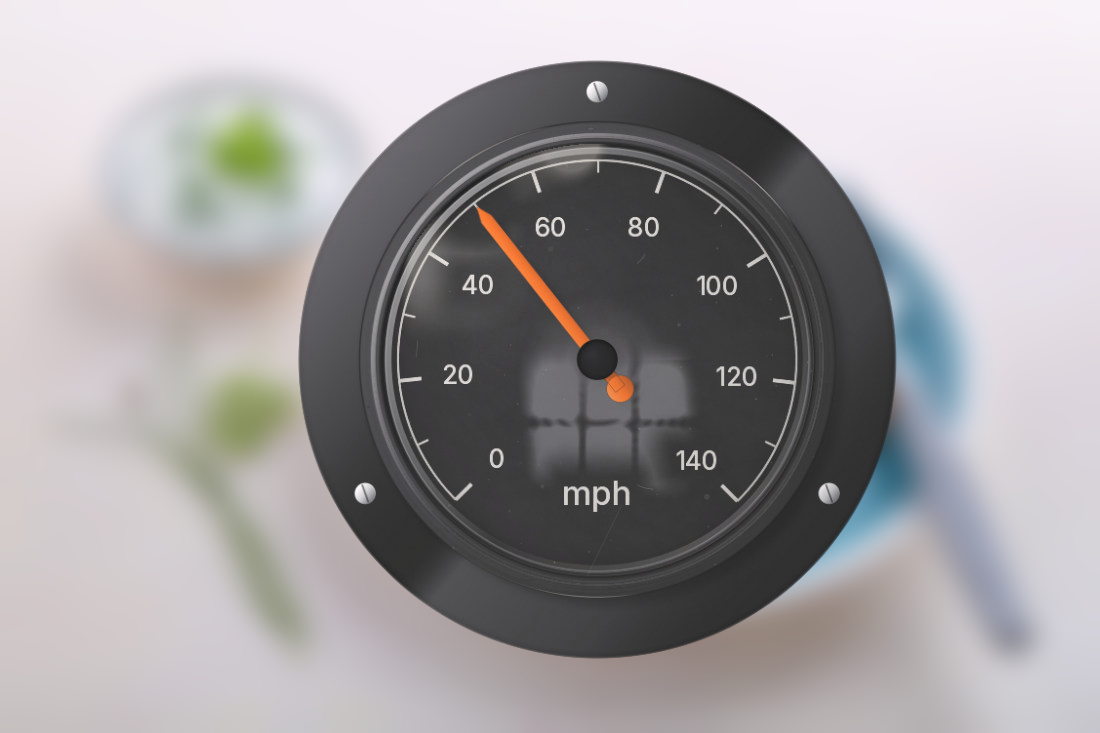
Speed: {"value": 50, "unit": "mph"}
